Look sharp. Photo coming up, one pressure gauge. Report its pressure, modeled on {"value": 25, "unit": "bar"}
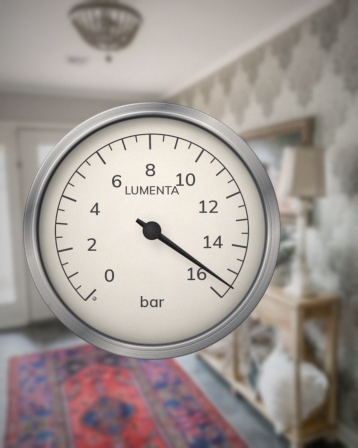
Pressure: {"value": 15.5, "unit": "bar"}
